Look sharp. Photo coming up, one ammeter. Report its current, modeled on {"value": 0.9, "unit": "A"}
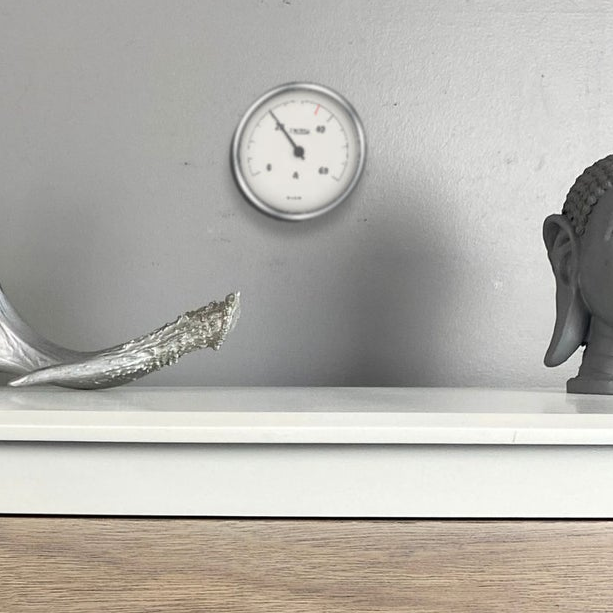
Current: {"value": 20, "unit": "A"}
